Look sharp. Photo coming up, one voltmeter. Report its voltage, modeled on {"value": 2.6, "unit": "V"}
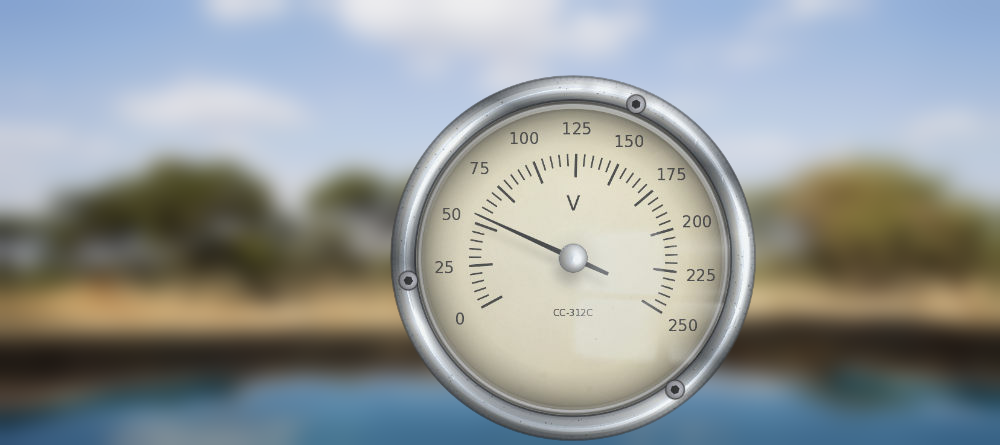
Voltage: {"value": 55, "unit": "V"}
